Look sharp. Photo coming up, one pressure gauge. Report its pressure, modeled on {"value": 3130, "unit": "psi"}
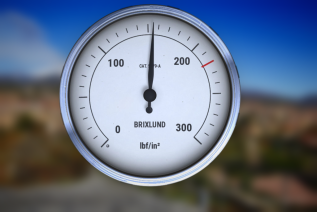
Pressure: {"value": 155, "unit": "psi"}
